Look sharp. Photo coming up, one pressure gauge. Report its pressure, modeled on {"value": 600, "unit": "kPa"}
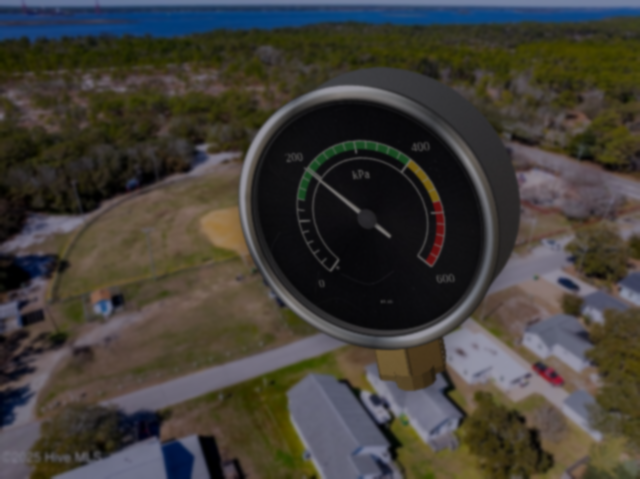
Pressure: {"value": 200, "unit": "kPa"}
